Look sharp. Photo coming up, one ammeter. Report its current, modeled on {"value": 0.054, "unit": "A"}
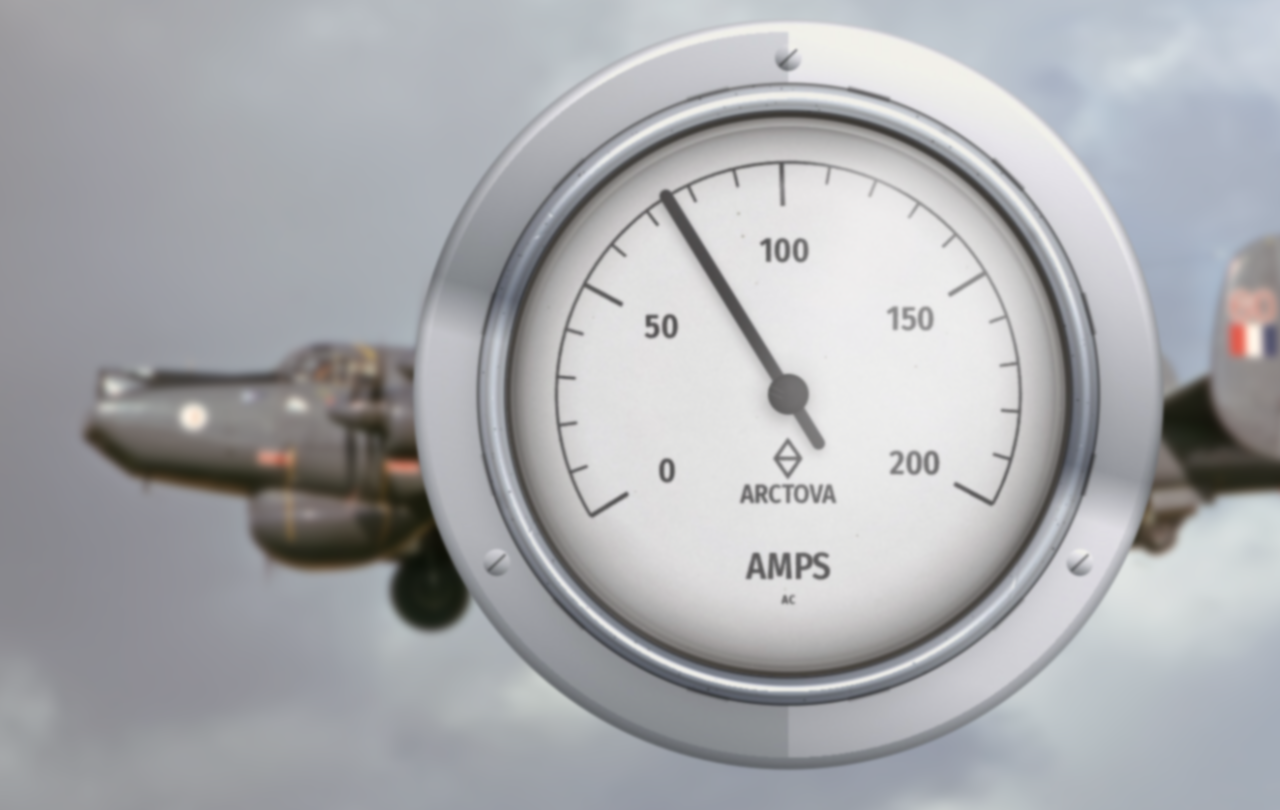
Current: {"value": 75, "unit": "A"}
